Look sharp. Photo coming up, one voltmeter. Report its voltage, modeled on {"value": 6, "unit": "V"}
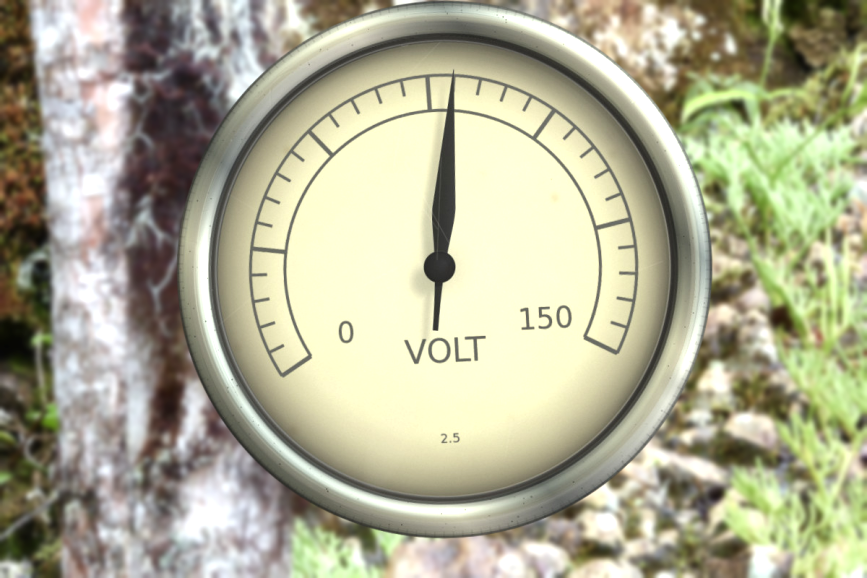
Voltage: {"value": 80, "unit": "V"}
